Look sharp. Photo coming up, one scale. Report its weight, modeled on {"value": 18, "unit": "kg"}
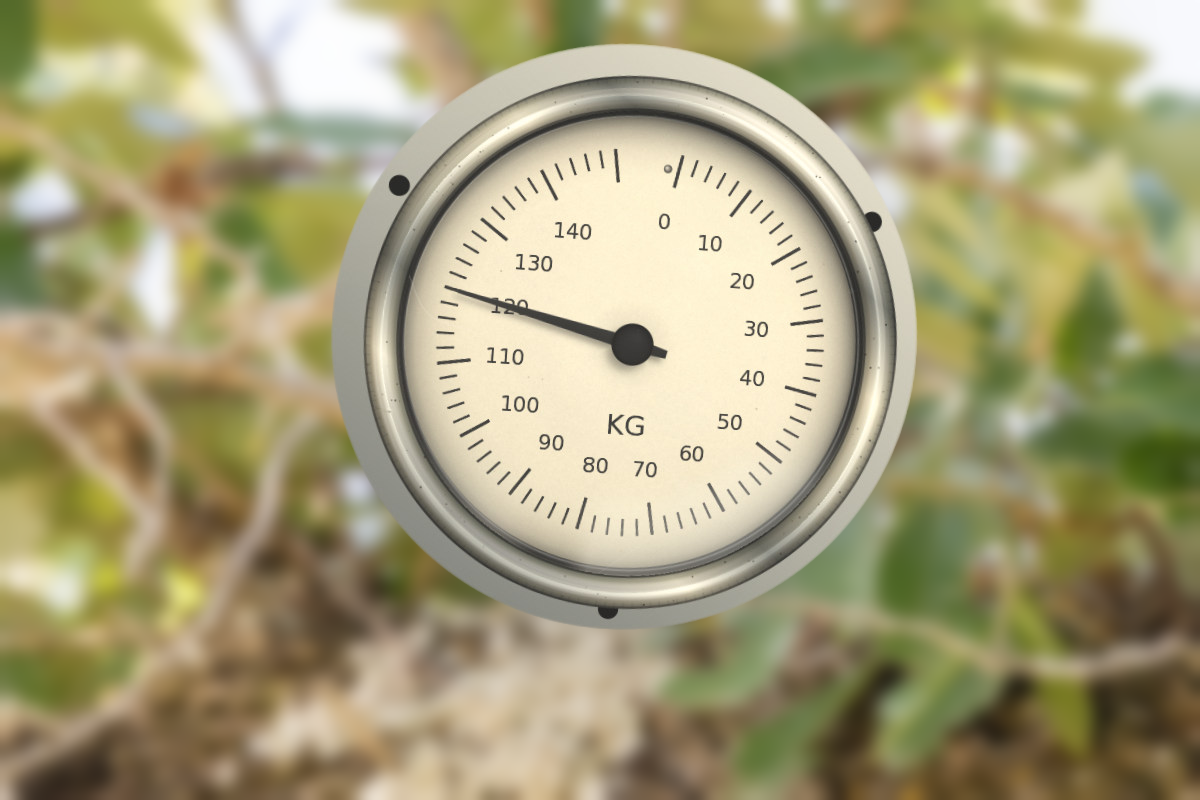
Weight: {"value": 120, "unit": "kg"}
